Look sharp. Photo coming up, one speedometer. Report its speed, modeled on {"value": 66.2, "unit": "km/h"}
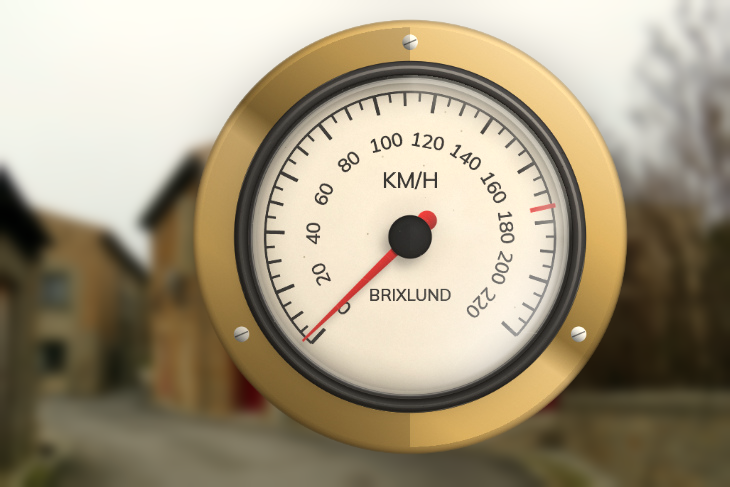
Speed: {"value": 2.5, "unit": "km/h"}
